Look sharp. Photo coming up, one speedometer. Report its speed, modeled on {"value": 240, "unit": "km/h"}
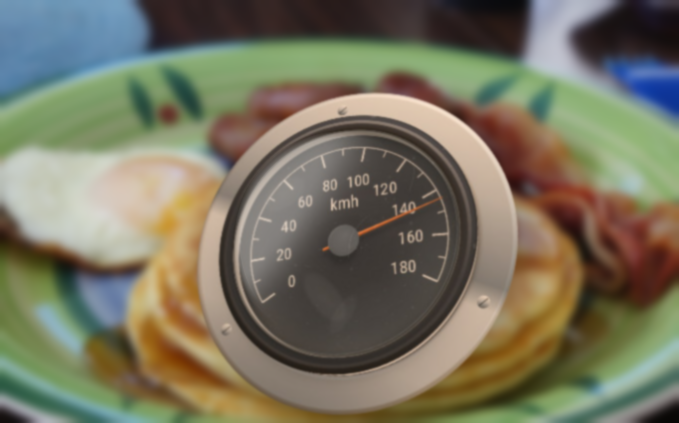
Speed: {"value": 145, "unit": "km/h"}
